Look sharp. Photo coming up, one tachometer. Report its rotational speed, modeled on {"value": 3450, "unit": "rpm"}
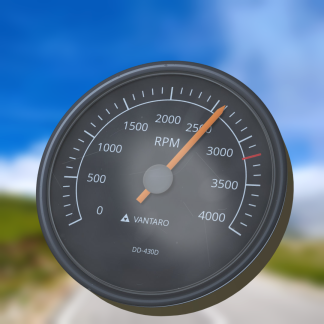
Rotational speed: {"value": 2600, "unit": "rpm"}
